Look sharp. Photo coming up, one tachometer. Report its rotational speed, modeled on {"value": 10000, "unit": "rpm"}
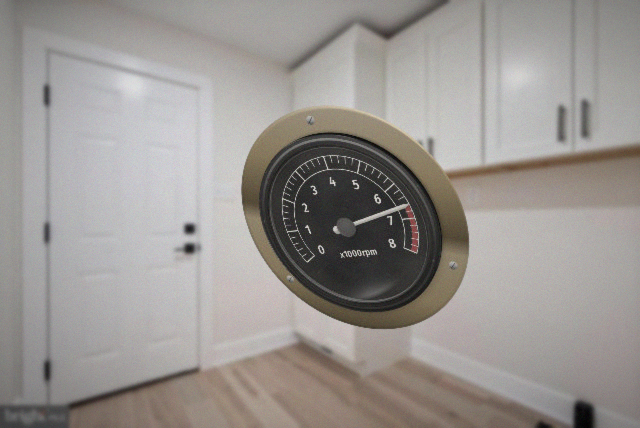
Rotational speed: {"value": 6600, "unit": "rpm"}
